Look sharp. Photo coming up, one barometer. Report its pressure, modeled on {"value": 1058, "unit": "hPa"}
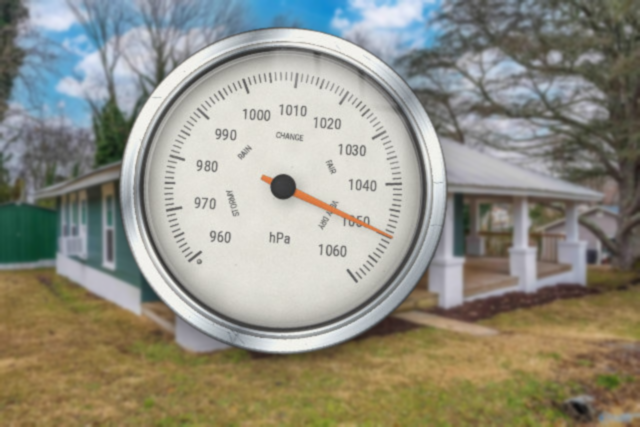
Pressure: {"value": 1050, "unit": "hPa"}
